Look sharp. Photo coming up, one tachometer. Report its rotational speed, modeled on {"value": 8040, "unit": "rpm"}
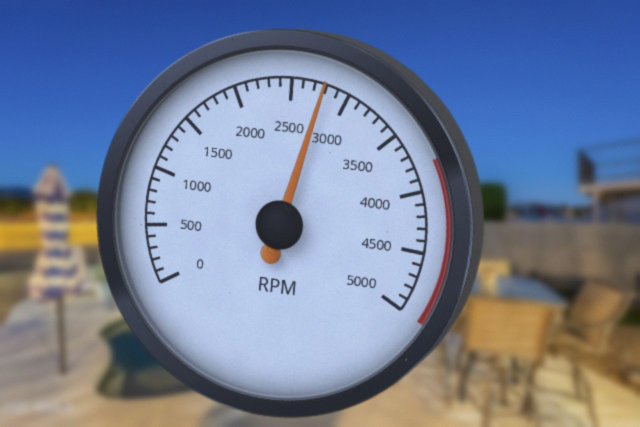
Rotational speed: {"value": 2800, "unit": "rpm"}
